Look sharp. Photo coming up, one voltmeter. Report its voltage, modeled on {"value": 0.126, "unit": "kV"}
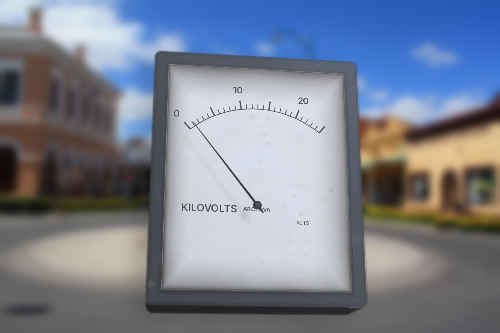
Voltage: {"value": 1, "unit": "kV"}
